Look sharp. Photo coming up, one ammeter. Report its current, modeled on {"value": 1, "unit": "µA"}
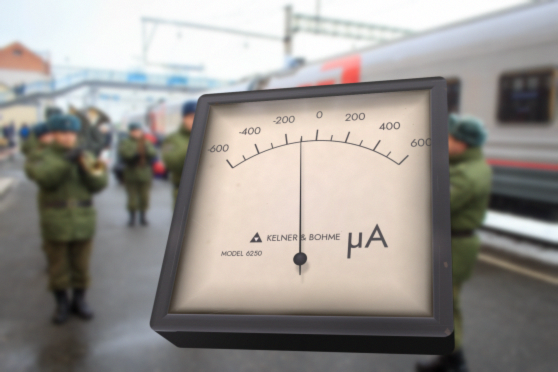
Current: {"value": -100, "unit": "µA"}
